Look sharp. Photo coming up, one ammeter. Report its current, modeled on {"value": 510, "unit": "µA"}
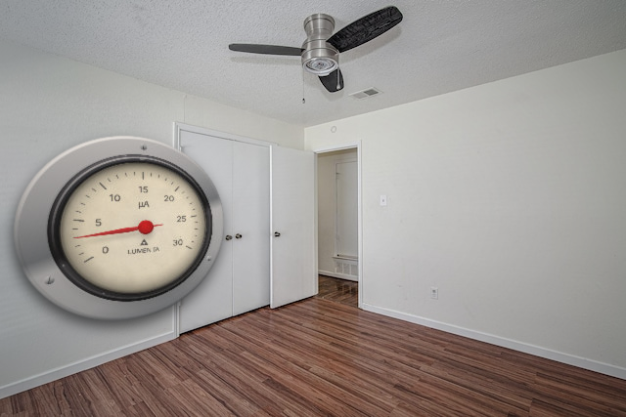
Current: {"value": 3, "unit": "µA"}
